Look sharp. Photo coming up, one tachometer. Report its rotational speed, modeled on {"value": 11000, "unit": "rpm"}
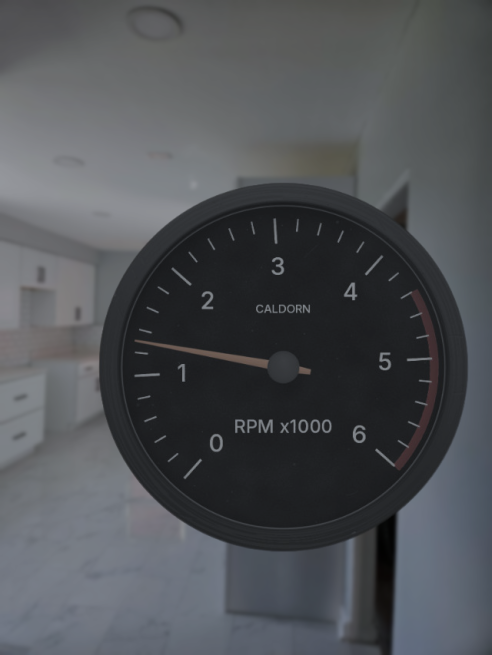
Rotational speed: {"value": 1300, "unit": "rpm"}
